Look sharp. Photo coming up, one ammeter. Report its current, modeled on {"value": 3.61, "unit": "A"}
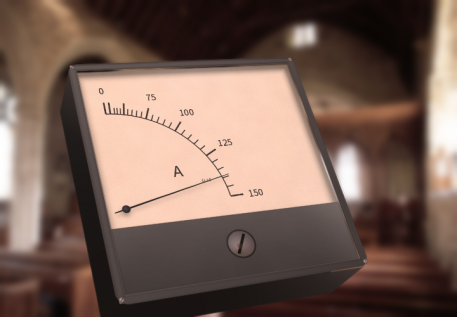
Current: {"value": 140, "unit": "A"}
